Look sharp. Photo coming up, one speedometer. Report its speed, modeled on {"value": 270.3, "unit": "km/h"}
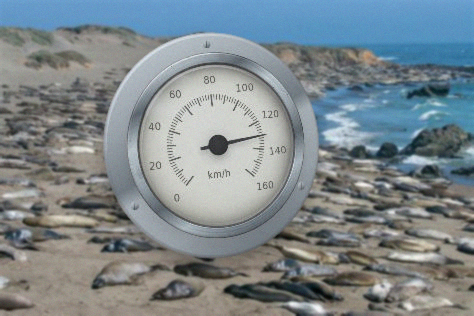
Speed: {"value": 130, "unit": "km/h"}
